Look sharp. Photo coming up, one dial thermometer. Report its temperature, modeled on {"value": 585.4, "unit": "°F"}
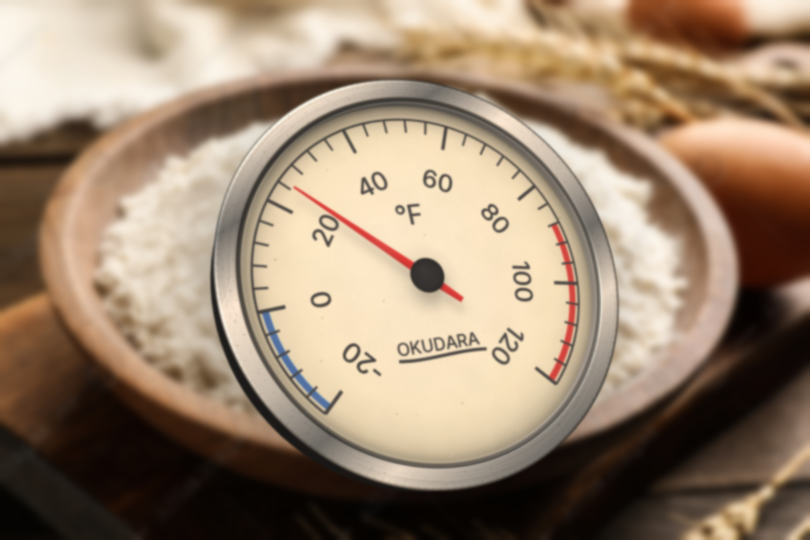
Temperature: {"value": 24, "unit": "°F"}
